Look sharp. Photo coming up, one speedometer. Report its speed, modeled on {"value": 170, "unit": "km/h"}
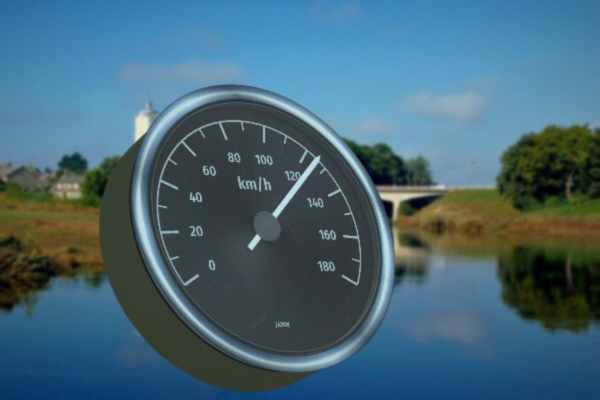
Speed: {"value": 125, "unit": "km/h"}
